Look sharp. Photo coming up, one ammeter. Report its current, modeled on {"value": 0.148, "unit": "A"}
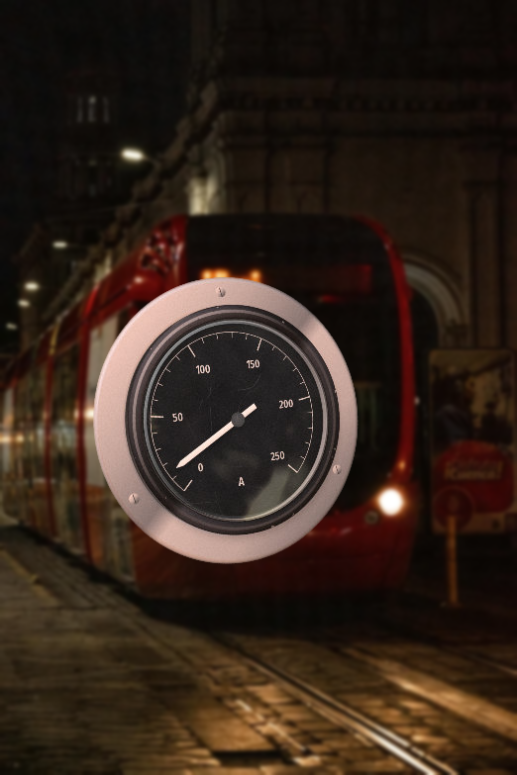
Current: {"value": 15, "unit": "A"}
